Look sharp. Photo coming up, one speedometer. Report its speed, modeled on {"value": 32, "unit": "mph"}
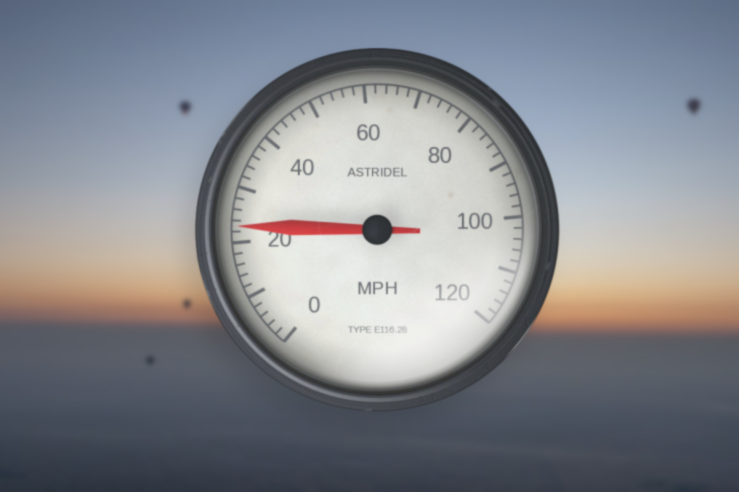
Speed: {"value": 23, "unit": "mph"}
